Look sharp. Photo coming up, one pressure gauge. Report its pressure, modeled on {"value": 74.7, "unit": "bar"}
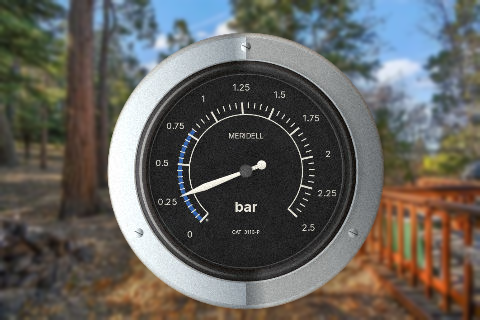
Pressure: {"value": 0.25, "unit": "bar"}
